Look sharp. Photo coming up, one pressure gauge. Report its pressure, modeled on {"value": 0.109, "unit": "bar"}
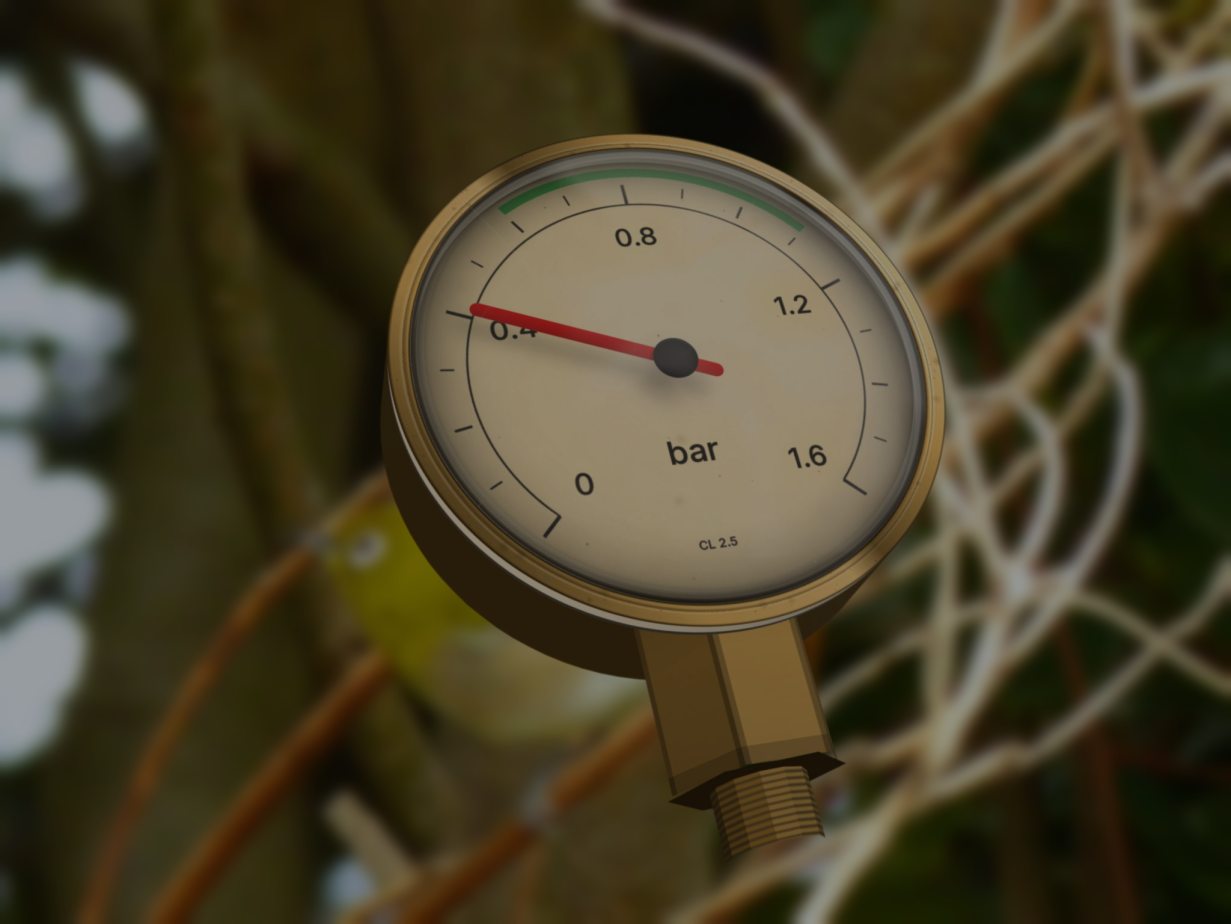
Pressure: {"value": 0.4, "unit": "bar"}
